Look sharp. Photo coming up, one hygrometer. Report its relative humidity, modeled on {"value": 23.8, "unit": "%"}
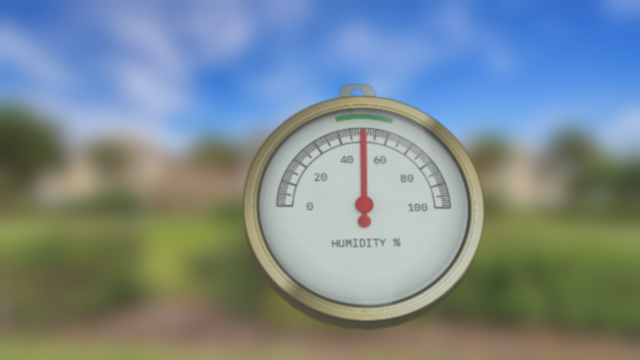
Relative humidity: {"value": 50, "unit": "%"}
